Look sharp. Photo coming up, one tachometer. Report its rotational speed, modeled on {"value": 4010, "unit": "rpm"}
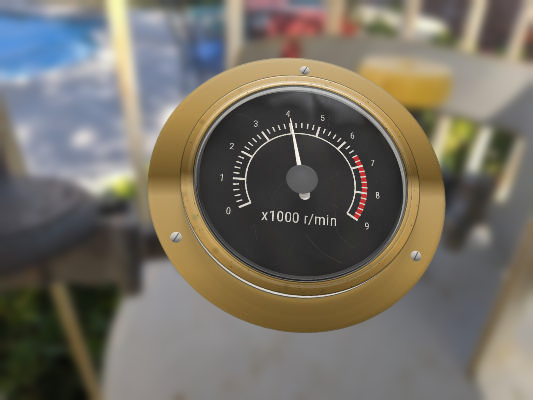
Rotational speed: {"value": 4000, "unit": "rpm"}
